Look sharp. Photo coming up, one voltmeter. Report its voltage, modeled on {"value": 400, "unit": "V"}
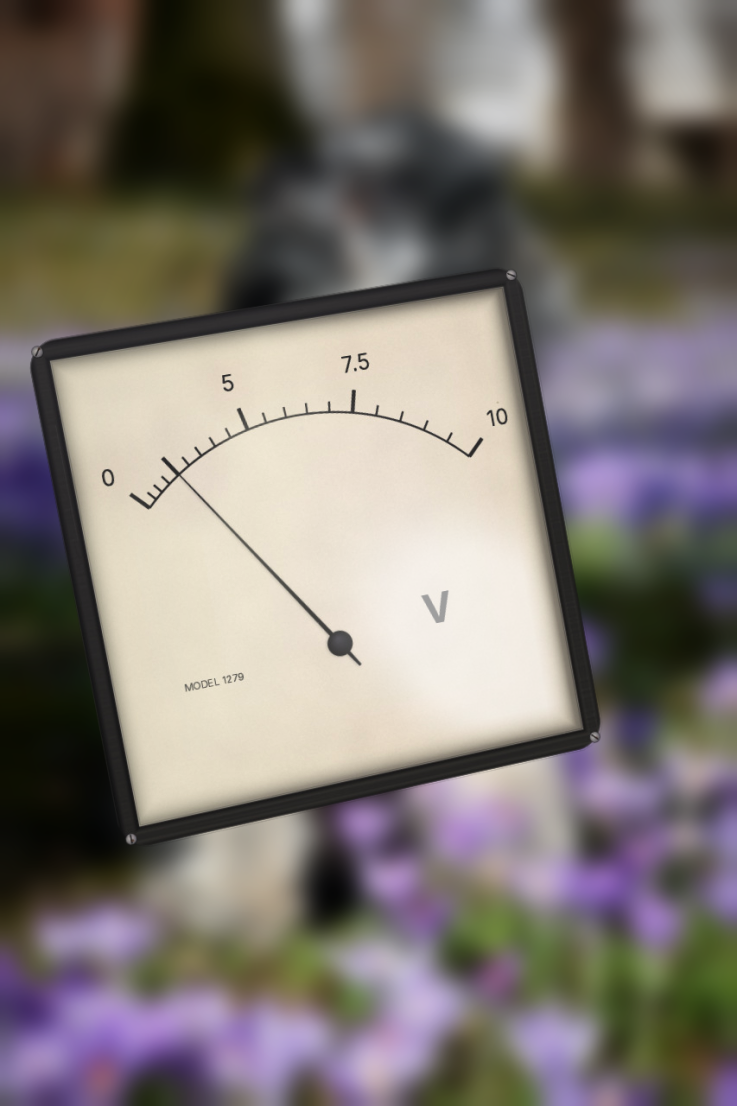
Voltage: {"value": 2.5, "unit": "V"}
